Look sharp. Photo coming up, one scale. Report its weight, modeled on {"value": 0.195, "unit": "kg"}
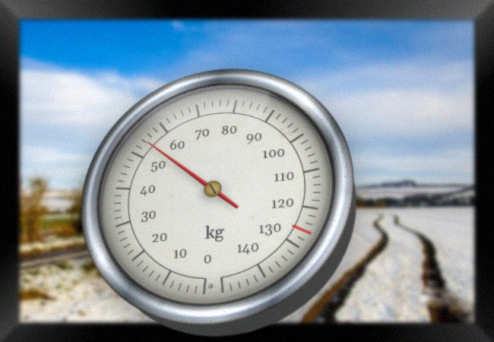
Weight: {"value": 54, "unit": "kg"}
